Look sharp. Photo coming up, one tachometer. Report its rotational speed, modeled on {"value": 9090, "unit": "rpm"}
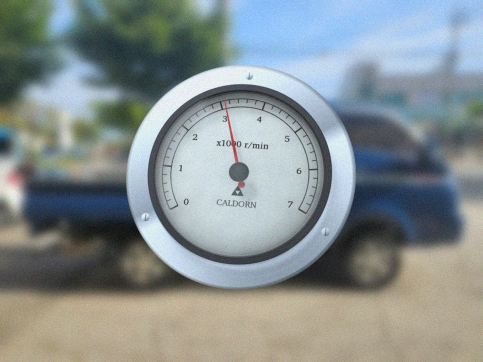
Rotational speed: {"value": 3100, "unit": "rpm"}
